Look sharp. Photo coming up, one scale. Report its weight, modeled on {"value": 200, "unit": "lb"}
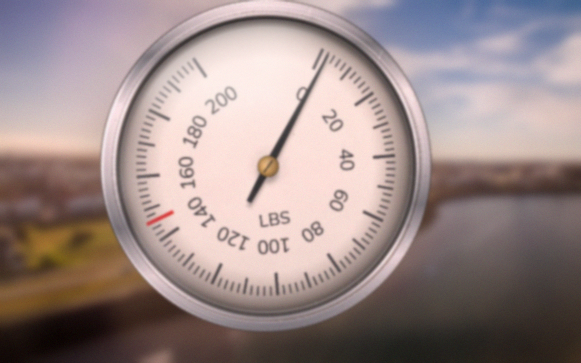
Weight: {"value": 2, "unit": "lb"}
